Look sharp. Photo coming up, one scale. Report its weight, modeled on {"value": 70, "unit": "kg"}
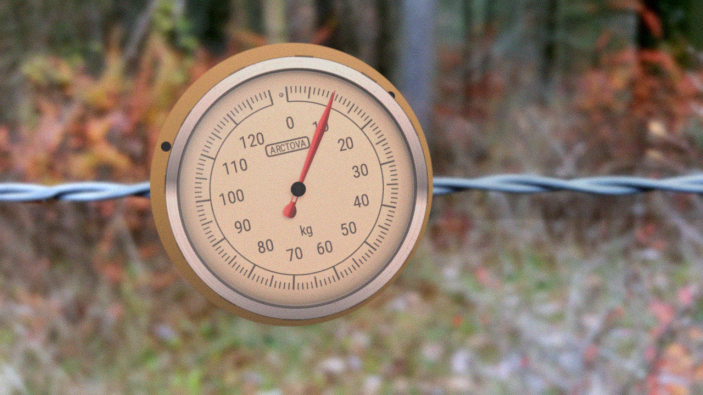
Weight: {"value": 10, "unit": "kg"}
